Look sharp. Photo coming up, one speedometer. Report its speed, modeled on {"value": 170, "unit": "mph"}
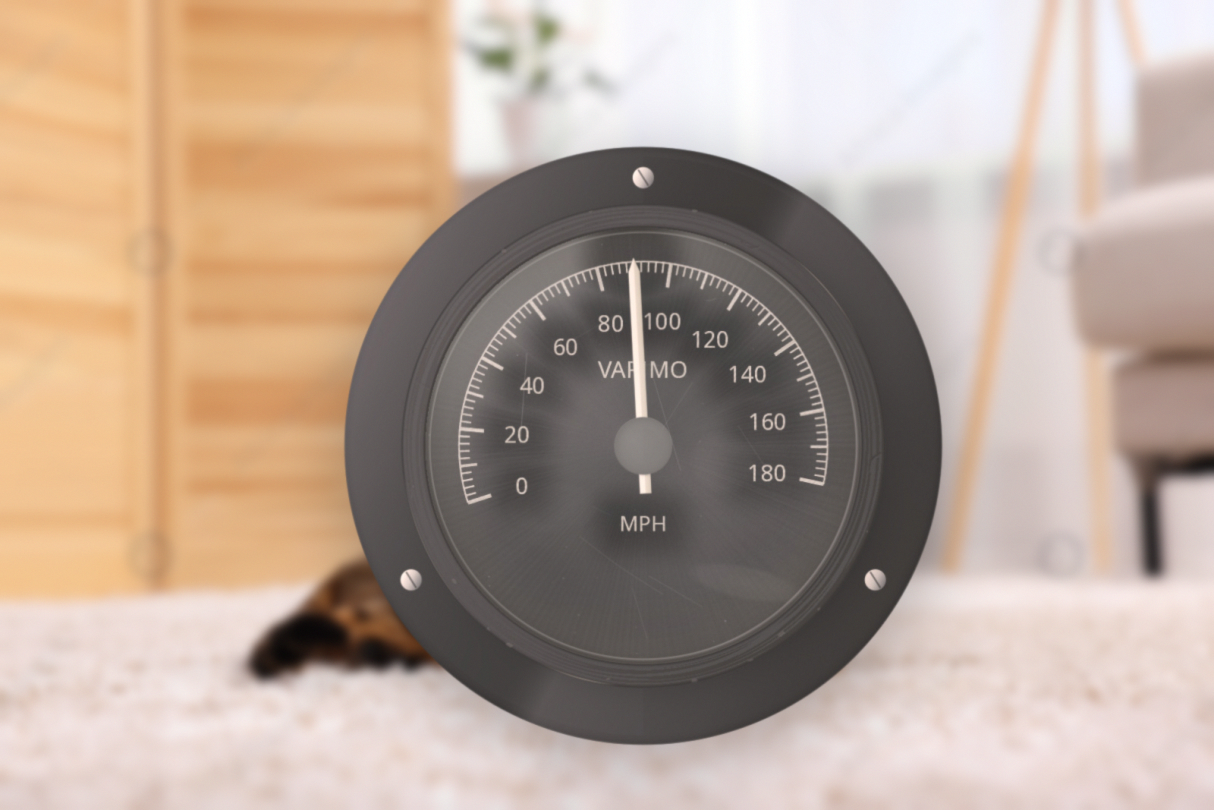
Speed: {"value": 90, "unit": "mph"}
